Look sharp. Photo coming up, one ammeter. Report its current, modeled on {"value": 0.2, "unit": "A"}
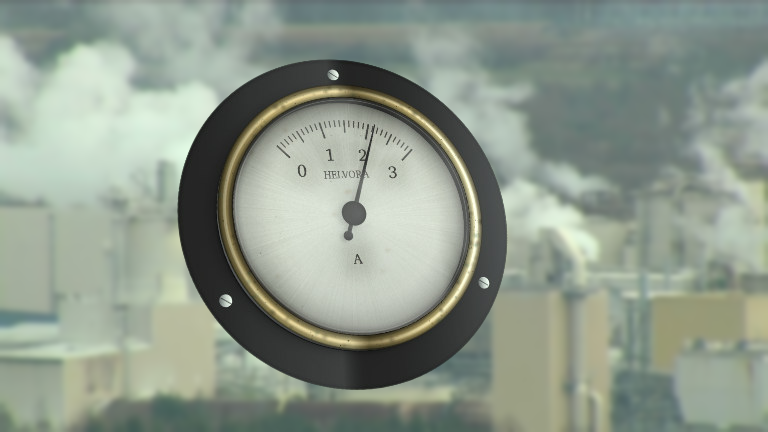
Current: {"value": 2.1, "unit": "A"}
